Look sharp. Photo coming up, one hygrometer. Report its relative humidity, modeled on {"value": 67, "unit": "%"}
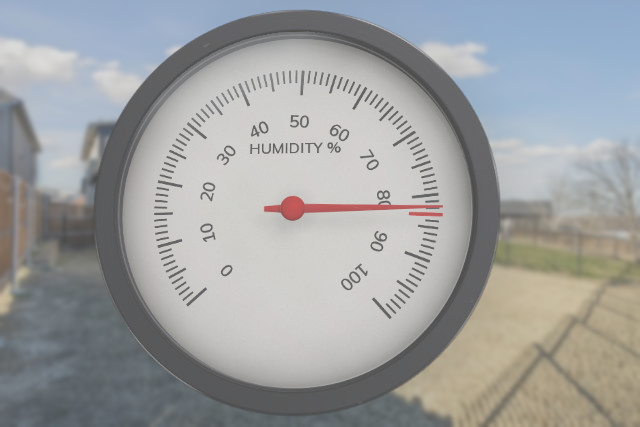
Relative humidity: {"value": 82, "unit": "%"}
